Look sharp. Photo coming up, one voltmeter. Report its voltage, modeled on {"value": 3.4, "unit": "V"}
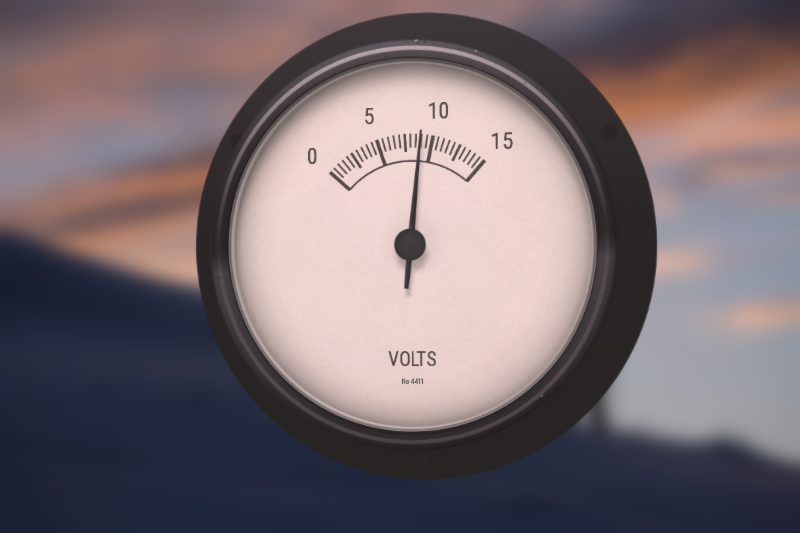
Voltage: {"value": 9, "unit": "V"}
